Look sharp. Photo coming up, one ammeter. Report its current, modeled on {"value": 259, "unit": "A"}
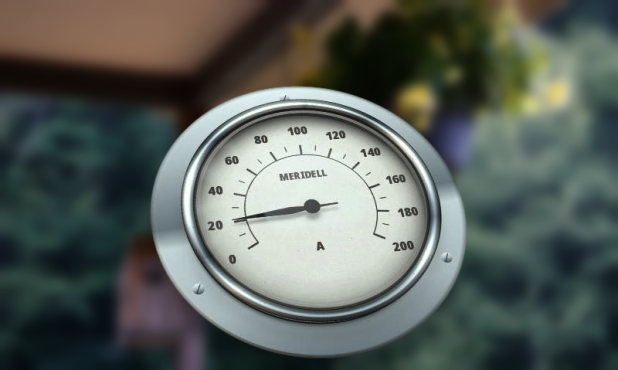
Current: {"value": 20, "unit": "A"}
